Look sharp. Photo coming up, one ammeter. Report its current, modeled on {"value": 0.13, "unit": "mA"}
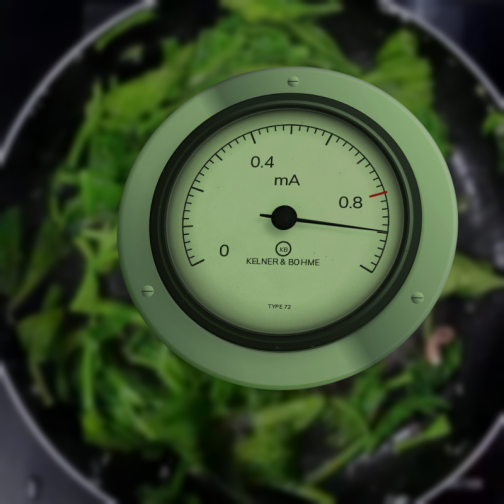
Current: {"value": 0.9, "unit": "mA"}
